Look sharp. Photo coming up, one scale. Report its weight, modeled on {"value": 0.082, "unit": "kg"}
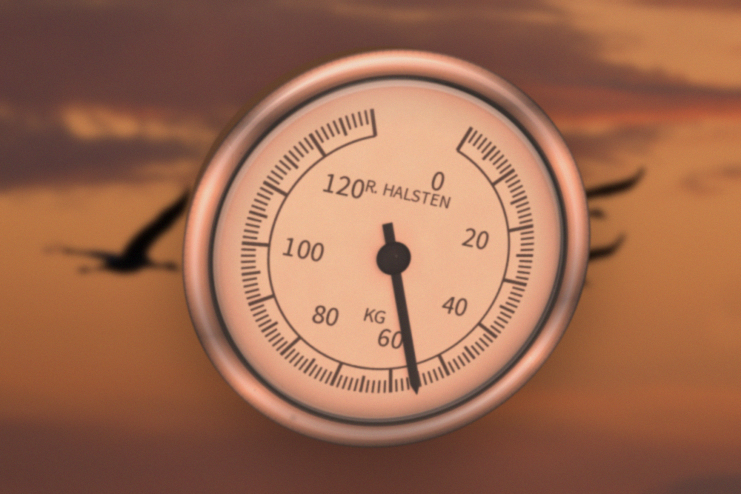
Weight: {"value": 56, "unit": "kg"}
